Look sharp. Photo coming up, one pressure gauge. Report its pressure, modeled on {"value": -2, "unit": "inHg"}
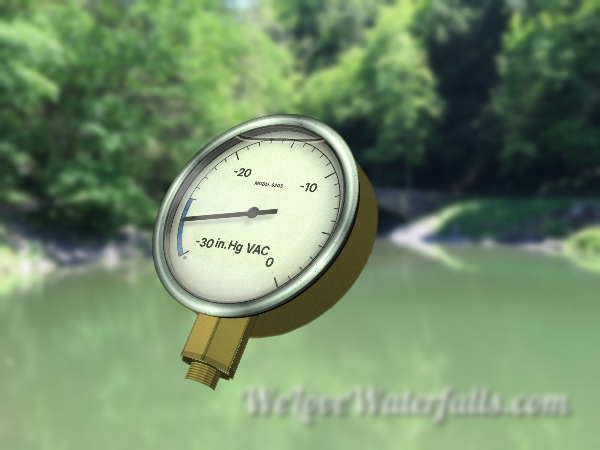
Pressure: {"value": -27, "unit": "inHg"}
